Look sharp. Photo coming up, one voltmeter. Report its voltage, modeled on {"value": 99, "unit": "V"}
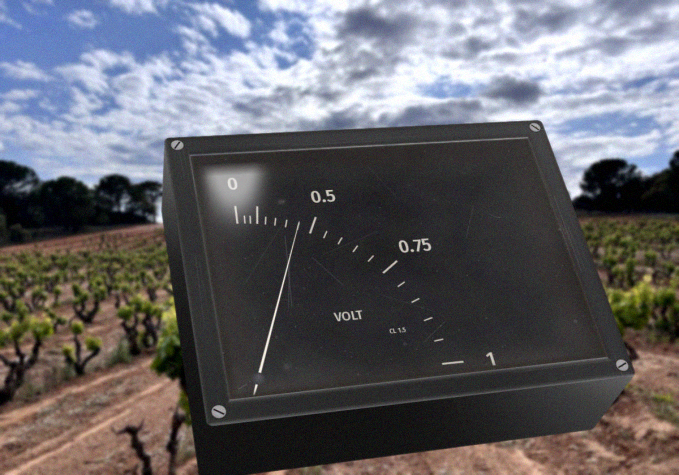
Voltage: {"value": 0.45, "unit": "V"}
